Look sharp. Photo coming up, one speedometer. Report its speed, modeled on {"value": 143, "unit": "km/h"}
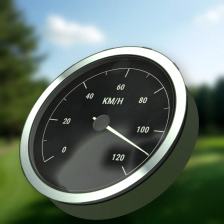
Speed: {"value": 110, "unit": "km/h"}
